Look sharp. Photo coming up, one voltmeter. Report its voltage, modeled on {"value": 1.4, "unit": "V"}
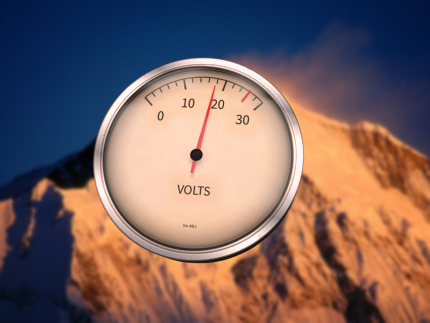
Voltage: {"value": 18, "unit": "V"}
